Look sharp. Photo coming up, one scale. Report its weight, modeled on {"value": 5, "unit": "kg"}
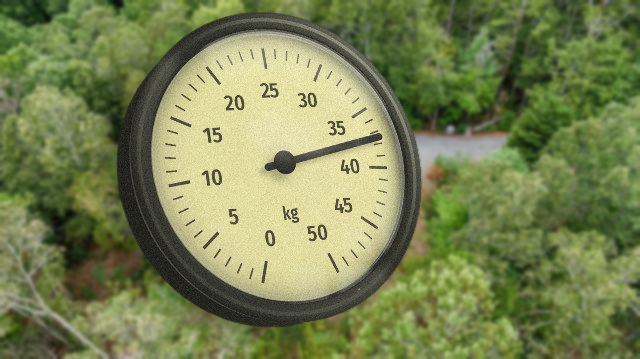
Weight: {"value": 37.5, "unit": "kg"}
